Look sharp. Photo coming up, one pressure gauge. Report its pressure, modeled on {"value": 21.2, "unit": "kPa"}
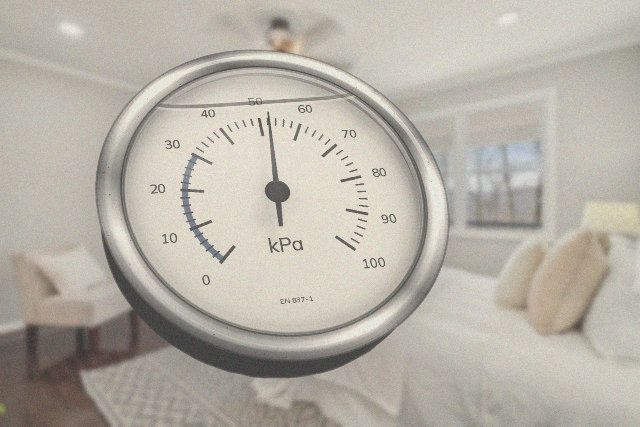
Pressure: {"value": 52, "unit": "kPa"}
